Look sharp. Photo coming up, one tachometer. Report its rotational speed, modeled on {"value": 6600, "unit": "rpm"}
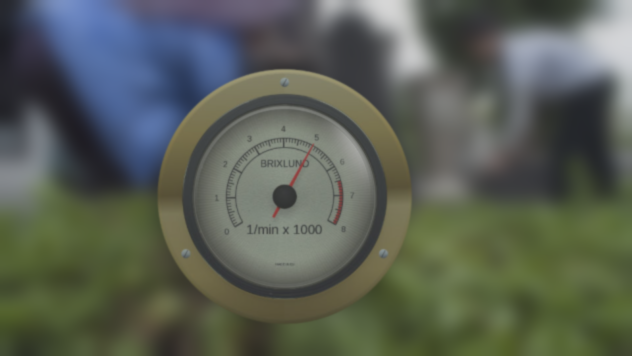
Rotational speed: {"value": 5000, "unit": "rpm"}
